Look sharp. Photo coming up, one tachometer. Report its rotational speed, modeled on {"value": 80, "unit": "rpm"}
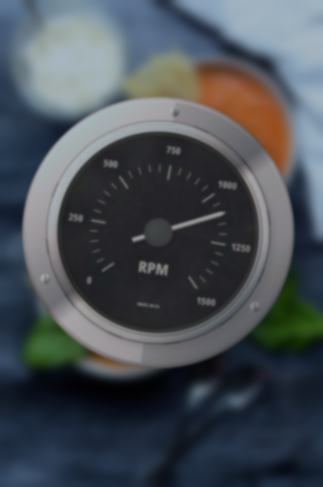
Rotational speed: {"value": 1100, "unit": "rpm"}
